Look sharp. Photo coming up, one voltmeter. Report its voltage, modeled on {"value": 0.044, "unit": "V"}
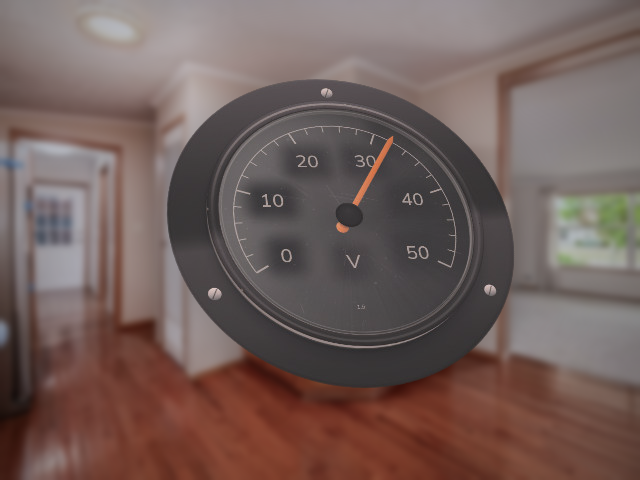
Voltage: {"value": 32, "unit": "V"}
